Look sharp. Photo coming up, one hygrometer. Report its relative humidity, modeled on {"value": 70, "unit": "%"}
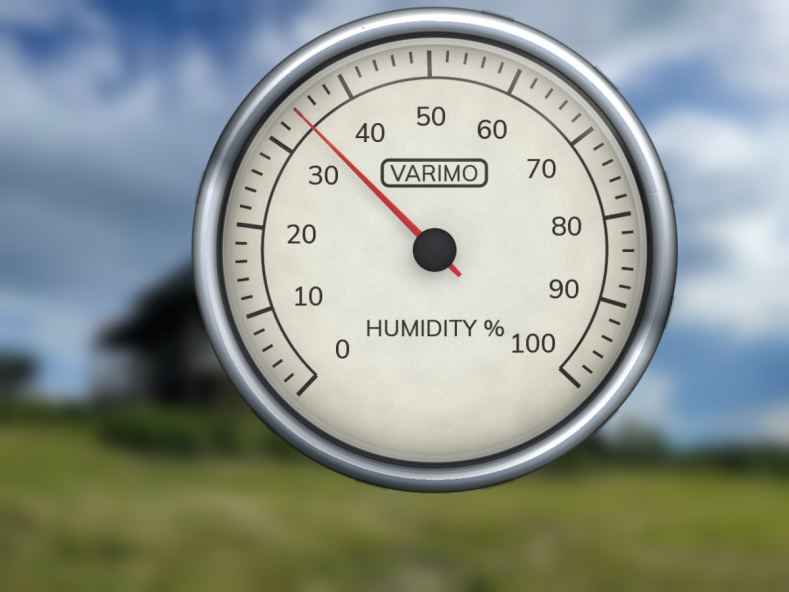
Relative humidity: {"value": 34, "unit": "%"}
